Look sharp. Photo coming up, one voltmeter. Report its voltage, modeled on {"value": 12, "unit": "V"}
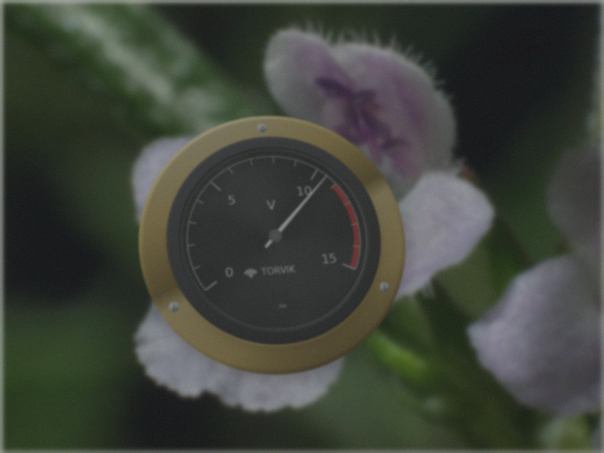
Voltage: {"value": 10.5, "unit": "V"}
